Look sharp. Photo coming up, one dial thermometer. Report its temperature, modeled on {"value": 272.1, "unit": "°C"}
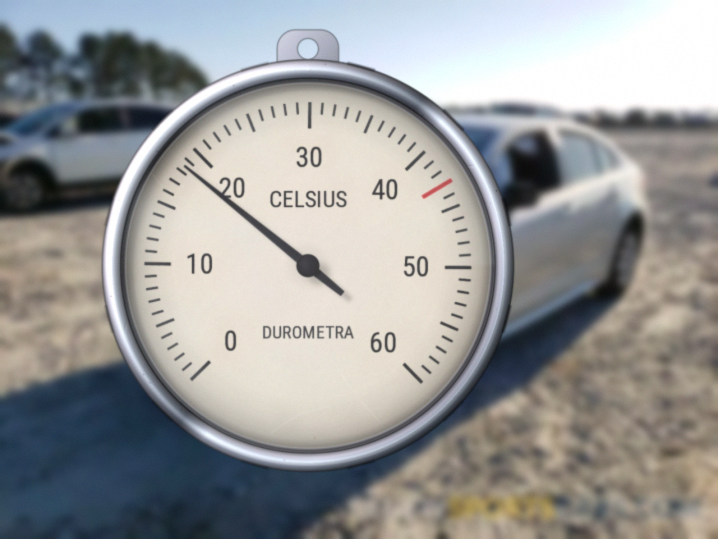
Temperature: {"value": 18.5, "unit": "°C"}
